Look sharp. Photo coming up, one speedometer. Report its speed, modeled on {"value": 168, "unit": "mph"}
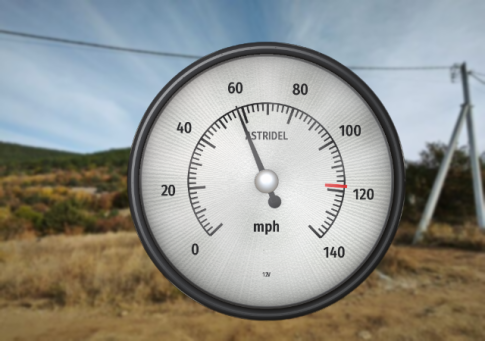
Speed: {"value": 58, "unit": "mph"}
